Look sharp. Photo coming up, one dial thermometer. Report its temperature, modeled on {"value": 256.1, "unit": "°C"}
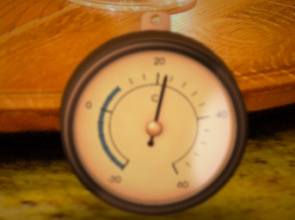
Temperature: {"value": 22, "unit": "°C"}
